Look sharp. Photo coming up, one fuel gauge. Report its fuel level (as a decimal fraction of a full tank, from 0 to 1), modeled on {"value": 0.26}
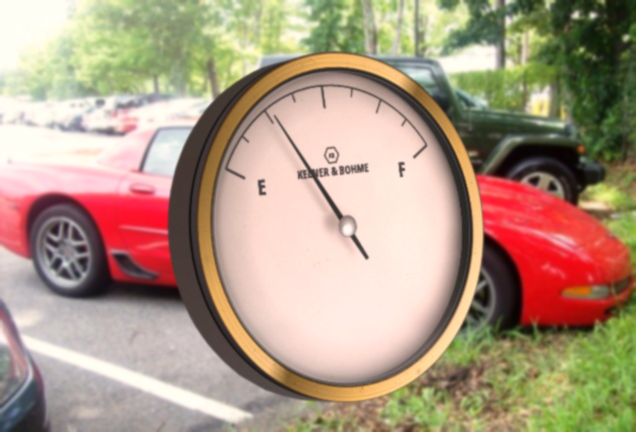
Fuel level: {"value": 0.25}
